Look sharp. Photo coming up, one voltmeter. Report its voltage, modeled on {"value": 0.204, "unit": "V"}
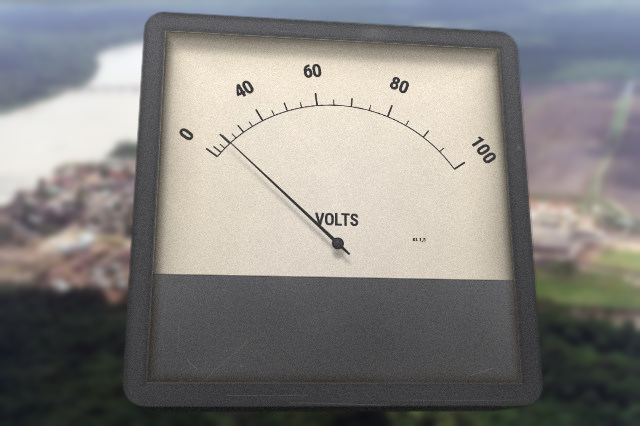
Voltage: {"value": 20, "unit": "V"}
